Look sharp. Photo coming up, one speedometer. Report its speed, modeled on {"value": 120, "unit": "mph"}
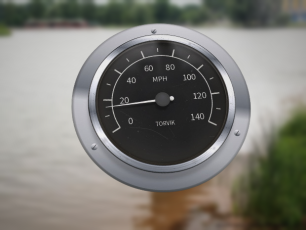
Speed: {"value": 15, "unit": "mph"}
